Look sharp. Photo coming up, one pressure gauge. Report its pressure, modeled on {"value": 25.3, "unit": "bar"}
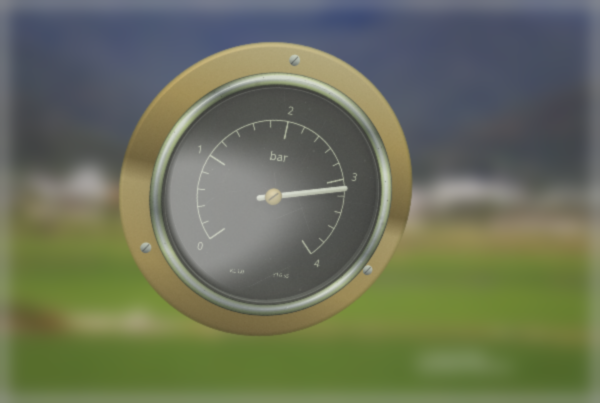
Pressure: {"value": 3.1, "unit": "bar"}
